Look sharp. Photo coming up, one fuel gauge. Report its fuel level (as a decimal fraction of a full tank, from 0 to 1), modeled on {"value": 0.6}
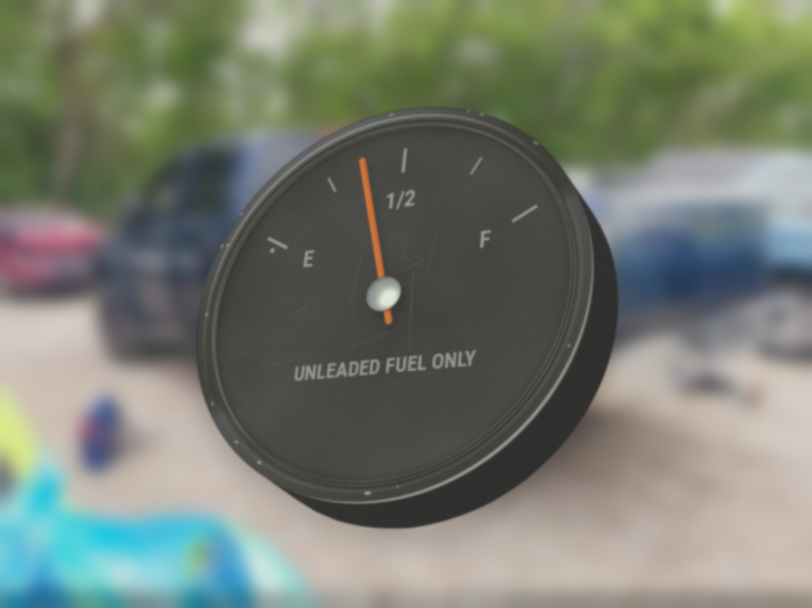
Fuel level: {"value": 0.375}
